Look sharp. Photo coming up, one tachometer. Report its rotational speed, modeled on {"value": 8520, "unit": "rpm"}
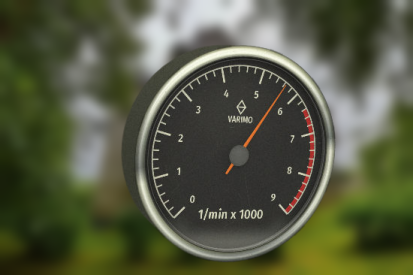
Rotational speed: {"value": 5600, "unit": "rpm"}
